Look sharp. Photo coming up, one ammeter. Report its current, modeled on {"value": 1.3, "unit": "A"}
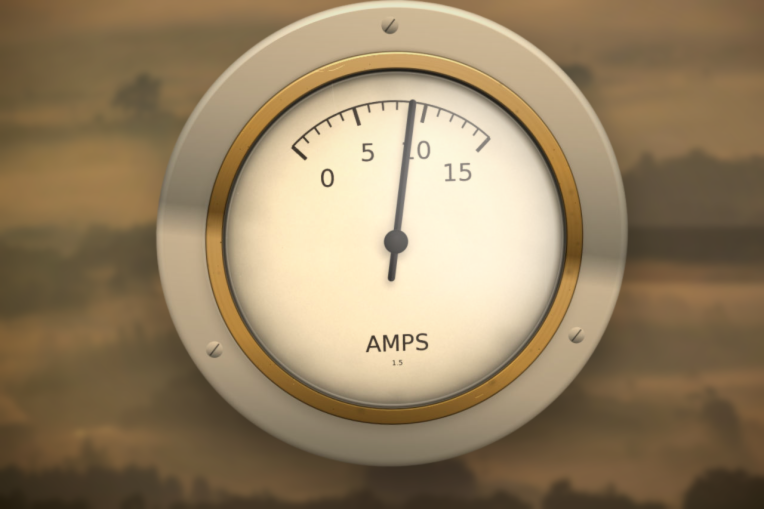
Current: {"value": 9, "unit": "A"}
